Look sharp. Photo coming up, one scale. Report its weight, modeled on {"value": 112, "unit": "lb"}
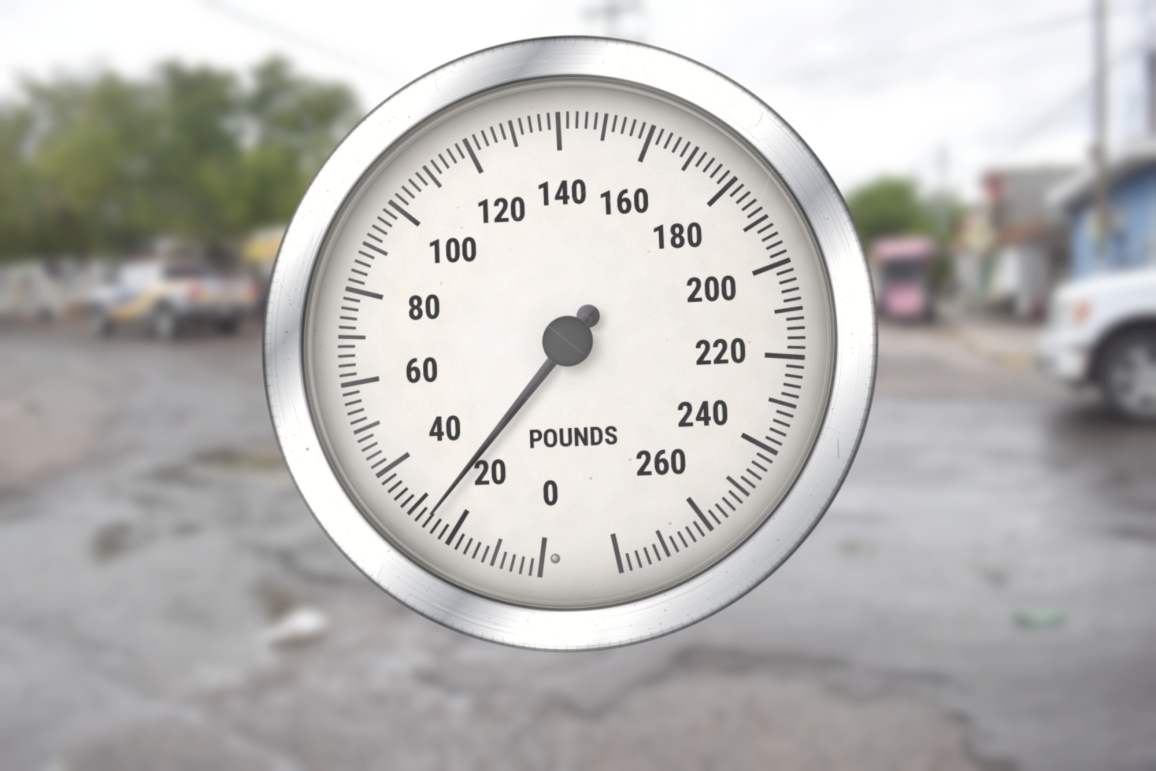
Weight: {"value": 26, "unit": "lb"}
